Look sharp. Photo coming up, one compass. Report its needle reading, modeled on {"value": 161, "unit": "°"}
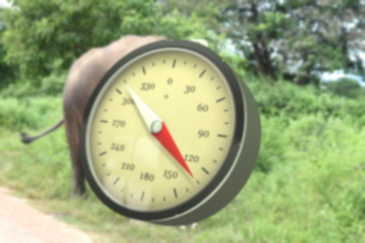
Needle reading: {"value": 130, "unit": "°"}
